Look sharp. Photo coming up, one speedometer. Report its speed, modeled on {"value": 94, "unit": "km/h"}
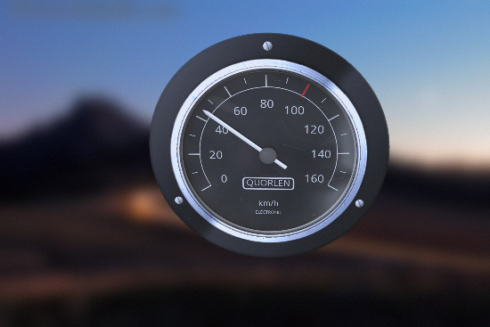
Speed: {"value": 45, "unit": "km/h"}
